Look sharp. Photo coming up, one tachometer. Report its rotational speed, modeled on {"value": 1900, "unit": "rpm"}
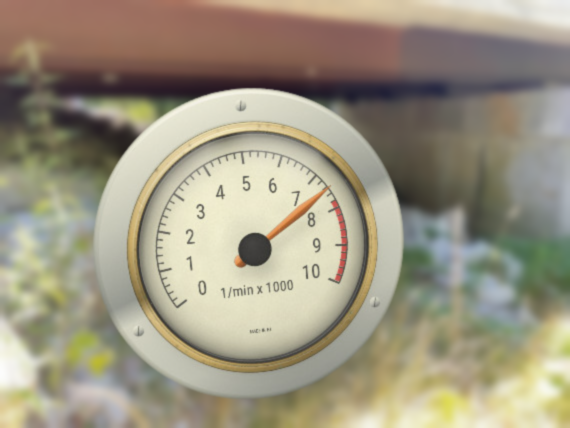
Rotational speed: {"value": 7400, "unit": "rpm"}
